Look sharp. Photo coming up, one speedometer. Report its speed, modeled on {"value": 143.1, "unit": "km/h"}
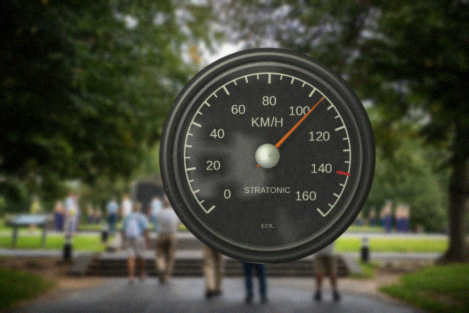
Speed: {"value": 105, "unit": "km/h"}
